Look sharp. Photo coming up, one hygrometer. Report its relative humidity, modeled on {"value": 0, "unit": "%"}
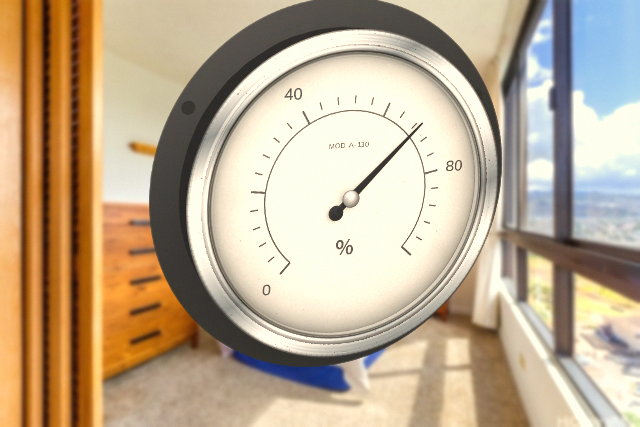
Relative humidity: {"value": 68, "unit": "%"}
